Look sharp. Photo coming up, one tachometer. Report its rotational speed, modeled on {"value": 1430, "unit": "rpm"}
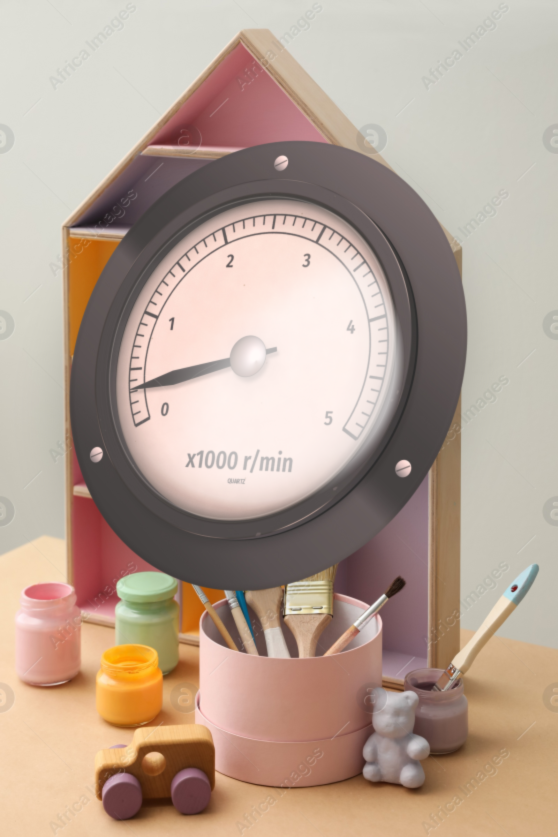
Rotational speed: {"value": 300, "unit": "rpm"}
